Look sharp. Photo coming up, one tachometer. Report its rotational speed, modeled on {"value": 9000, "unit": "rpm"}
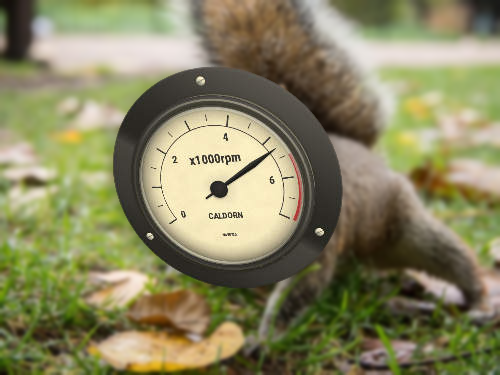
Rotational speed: {"value": 5250, "unit": "rpm"}
